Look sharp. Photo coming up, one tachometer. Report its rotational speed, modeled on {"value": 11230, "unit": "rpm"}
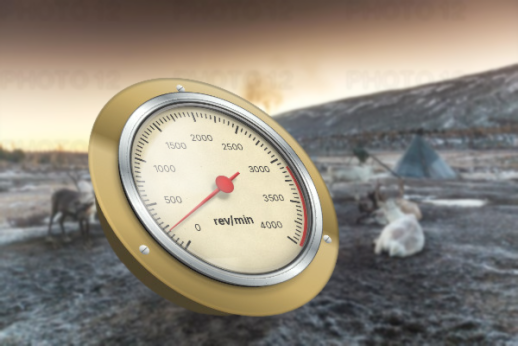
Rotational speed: {"value": 200, "unit": "rpm"}
